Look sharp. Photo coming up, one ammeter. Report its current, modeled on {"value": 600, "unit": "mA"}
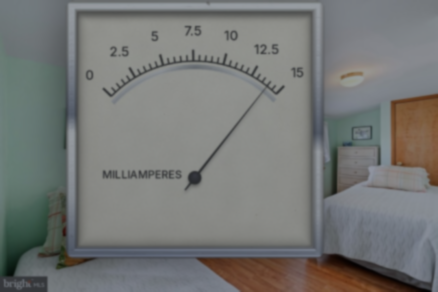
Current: {"value": 14, "unit": "mA"}
